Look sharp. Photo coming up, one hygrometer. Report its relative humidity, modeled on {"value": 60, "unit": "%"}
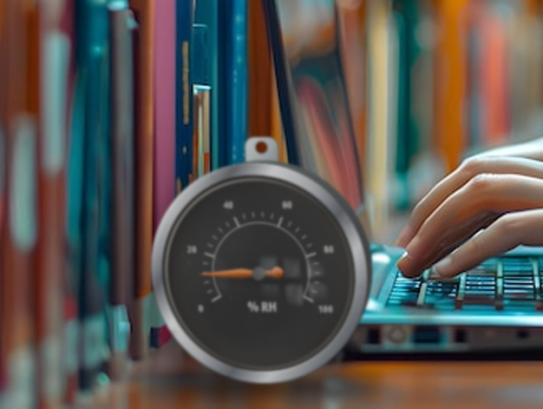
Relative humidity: {"value": 12, "unit": "%"}
